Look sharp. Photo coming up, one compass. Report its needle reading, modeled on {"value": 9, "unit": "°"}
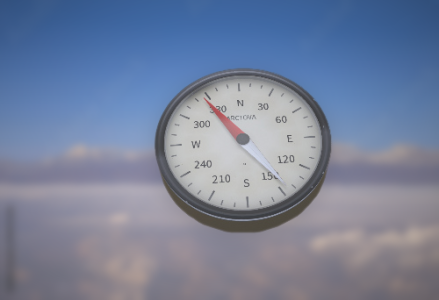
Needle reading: {"value": 325, "unit": "°"}
